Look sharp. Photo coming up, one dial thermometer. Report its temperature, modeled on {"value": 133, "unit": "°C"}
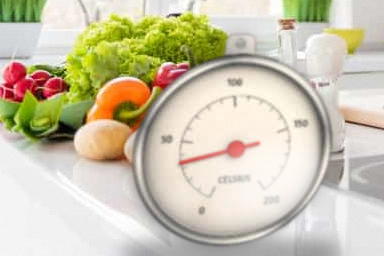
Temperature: {"value": 35, "unit": "°C"}
